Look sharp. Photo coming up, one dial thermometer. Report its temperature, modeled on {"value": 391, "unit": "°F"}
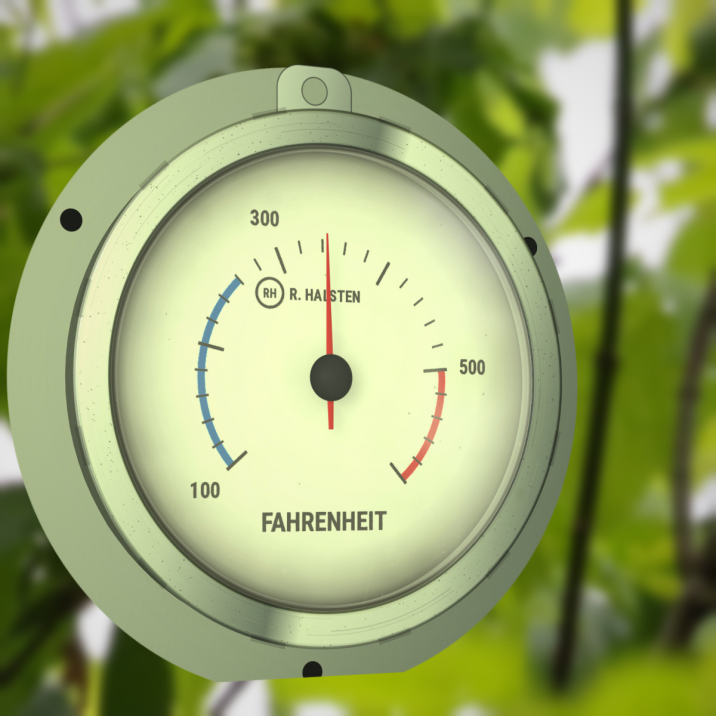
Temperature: {"value": 340, "unit": "°F"}
